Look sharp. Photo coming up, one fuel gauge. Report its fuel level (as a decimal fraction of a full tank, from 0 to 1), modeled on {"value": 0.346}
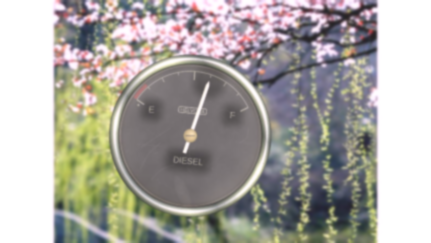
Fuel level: {"value": 0.625}
